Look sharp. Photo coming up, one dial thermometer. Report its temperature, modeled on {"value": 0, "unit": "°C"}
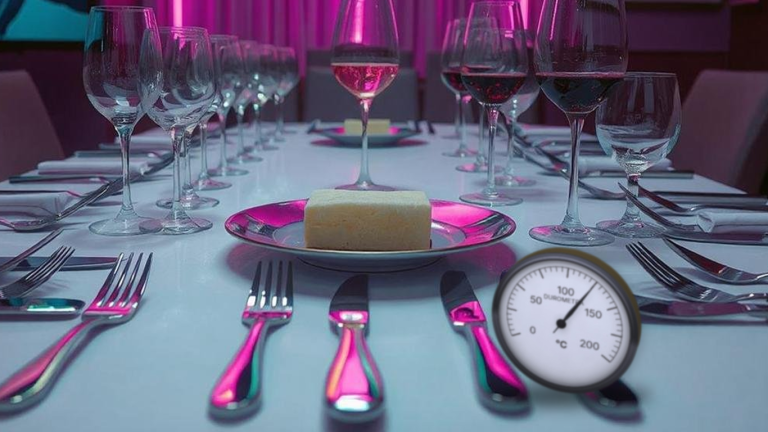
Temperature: {"value": 125, "unit": "°C"}
